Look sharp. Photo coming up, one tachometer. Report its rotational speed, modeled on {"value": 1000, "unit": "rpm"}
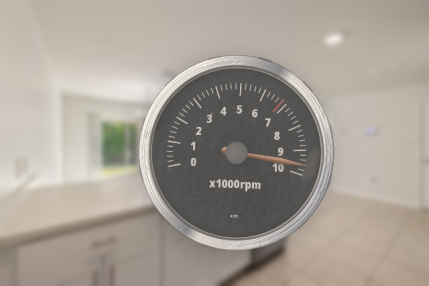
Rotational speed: {"value": 9600, "unit": "rpm"}
